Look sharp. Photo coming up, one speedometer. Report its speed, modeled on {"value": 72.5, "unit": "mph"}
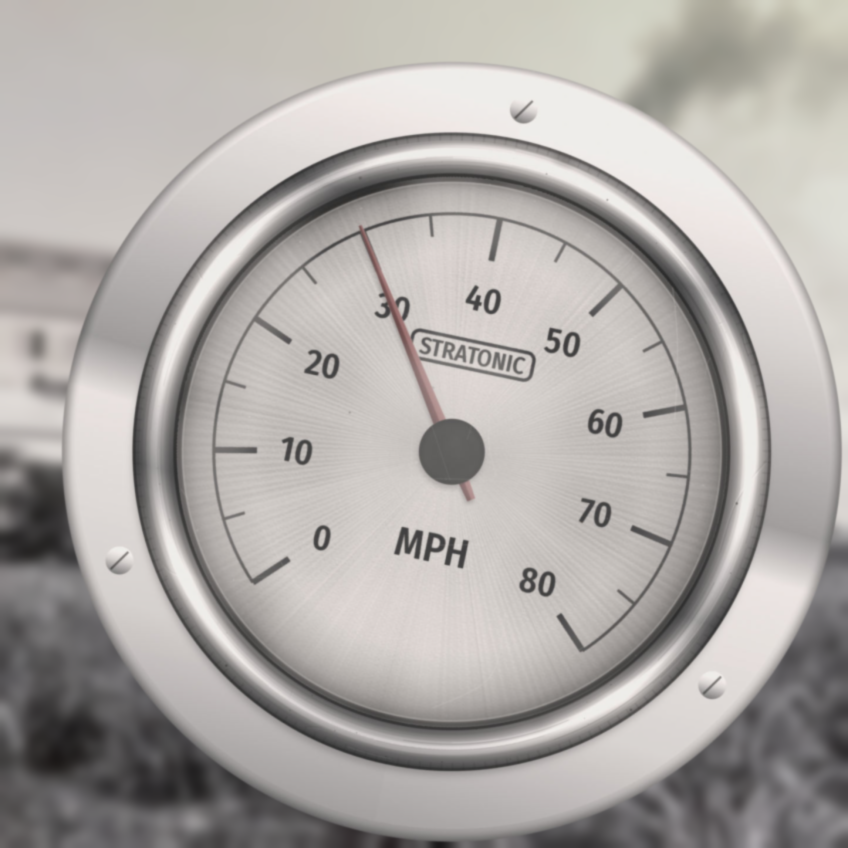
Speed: {"value": 30, "unit": "mph"}
